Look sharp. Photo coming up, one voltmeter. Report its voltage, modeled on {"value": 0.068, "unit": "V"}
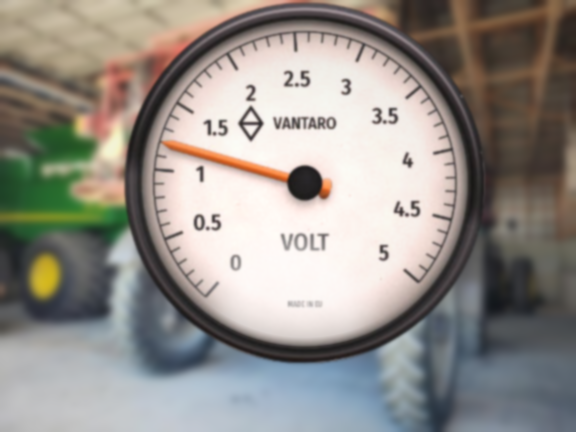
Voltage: {"value": 1.2, "unit": "V"}
